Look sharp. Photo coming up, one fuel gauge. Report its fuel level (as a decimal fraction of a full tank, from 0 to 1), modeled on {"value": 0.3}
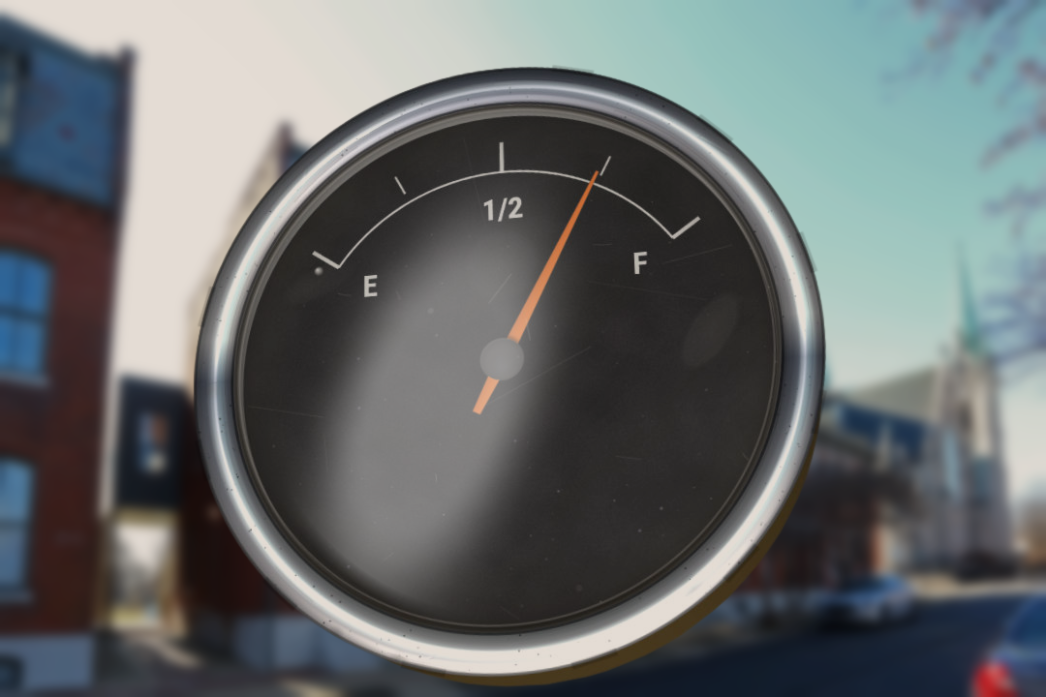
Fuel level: {"value": 0.75}
